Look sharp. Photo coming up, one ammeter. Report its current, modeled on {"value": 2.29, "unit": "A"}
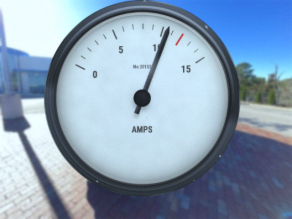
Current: {"value": 10.5, "unit": "A"}
